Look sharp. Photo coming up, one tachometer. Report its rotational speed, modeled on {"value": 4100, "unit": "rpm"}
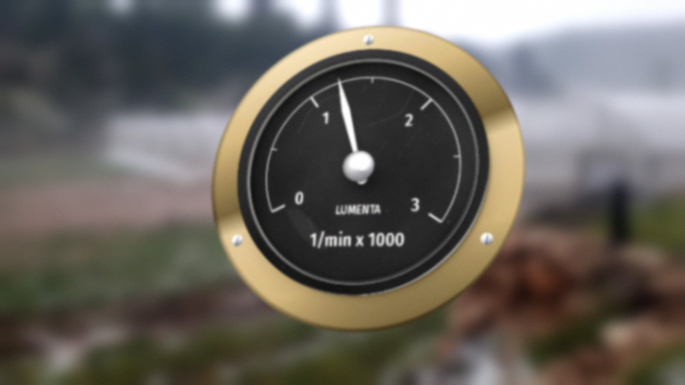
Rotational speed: {"value": 1250, "unit": "rpm"}
